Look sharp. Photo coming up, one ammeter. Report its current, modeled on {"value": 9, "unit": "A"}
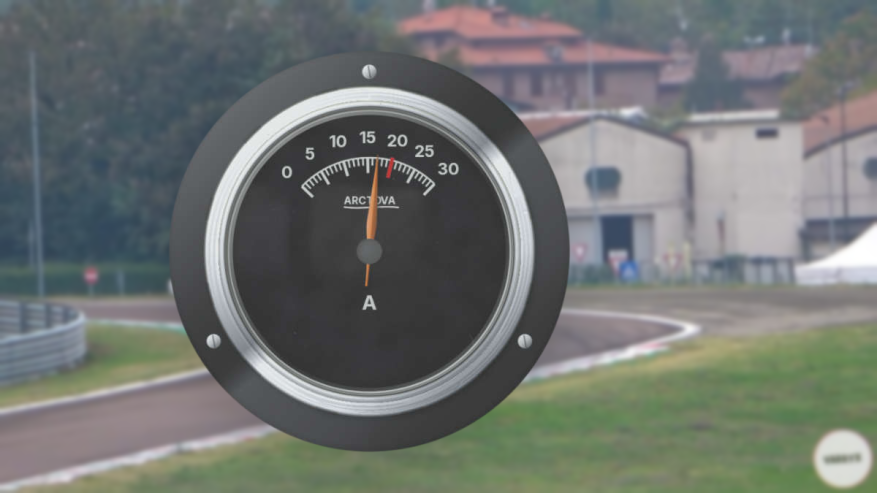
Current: {"value": 17, "unit": "A"}
